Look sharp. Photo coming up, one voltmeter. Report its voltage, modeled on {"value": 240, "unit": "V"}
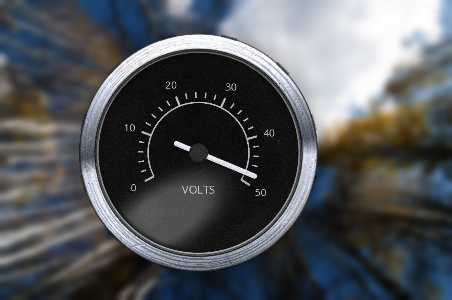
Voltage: {"value": 48, "unit": "V"}
